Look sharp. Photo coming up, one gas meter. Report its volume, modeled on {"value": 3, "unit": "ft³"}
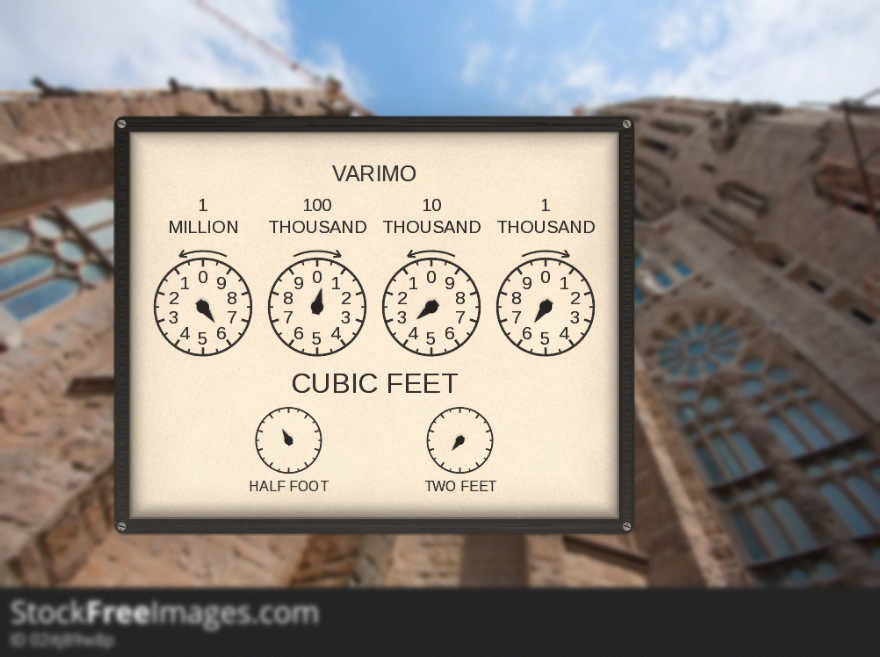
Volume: {"value": 603600, "unit": "ft³"}
